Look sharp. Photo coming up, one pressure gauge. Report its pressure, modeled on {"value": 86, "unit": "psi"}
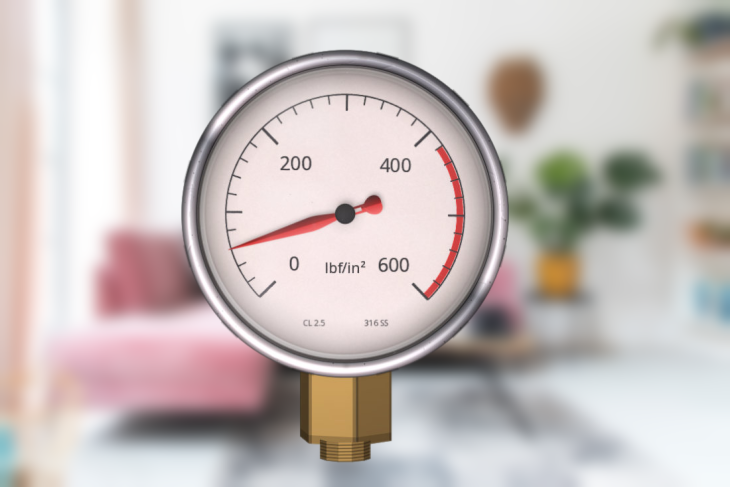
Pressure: {"value": 60, "unit": "psi"}
